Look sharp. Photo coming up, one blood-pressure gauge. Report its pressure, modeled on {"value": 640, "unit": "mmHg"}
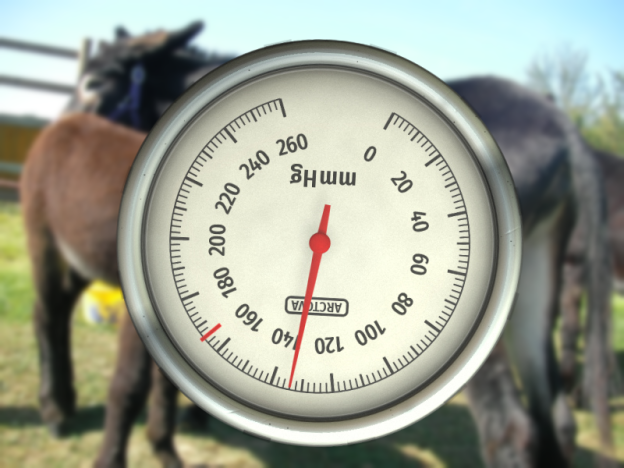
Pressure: {"value": 134, "unit": "mmHg"}
